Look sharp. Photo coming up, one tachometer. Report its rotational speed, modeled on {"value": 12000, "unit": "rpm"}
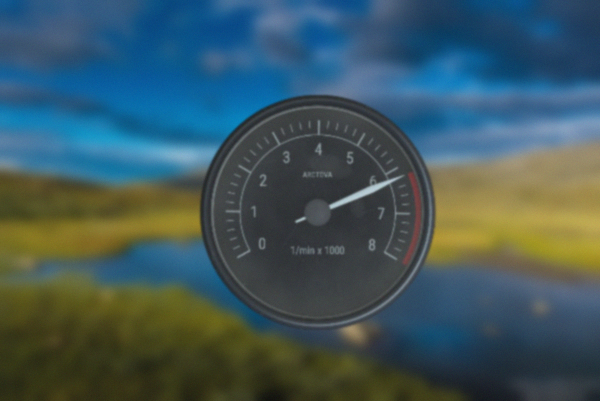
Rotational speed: {"value": 6200, "unit": "rpm"}
